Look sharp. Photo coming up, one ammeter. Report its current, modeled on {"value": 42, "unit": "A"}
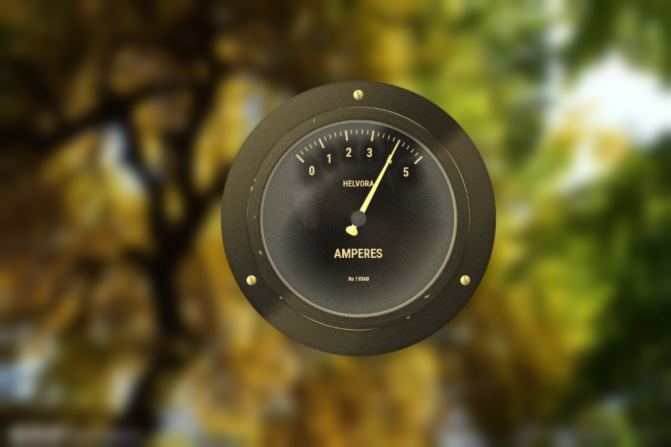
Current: {"value": 4, "unit": "A"}
